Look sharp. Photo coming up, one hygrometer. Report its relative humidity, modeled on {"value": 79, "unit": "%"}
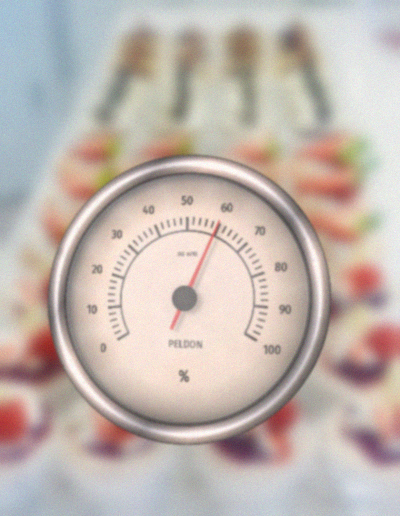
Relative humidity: {"value": 60, "unit": "%"}
